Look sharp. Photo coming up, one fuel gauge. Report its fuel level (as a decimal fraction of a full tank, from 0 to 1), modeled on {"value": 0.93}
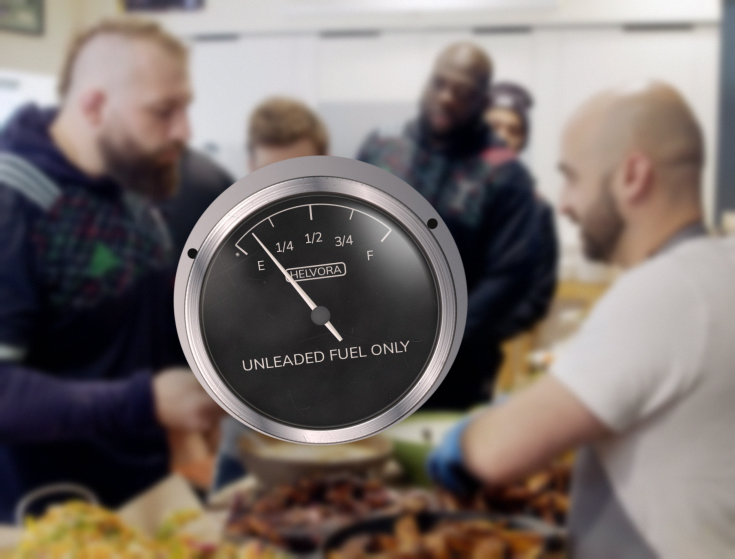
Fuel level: {"value": 0.125}
